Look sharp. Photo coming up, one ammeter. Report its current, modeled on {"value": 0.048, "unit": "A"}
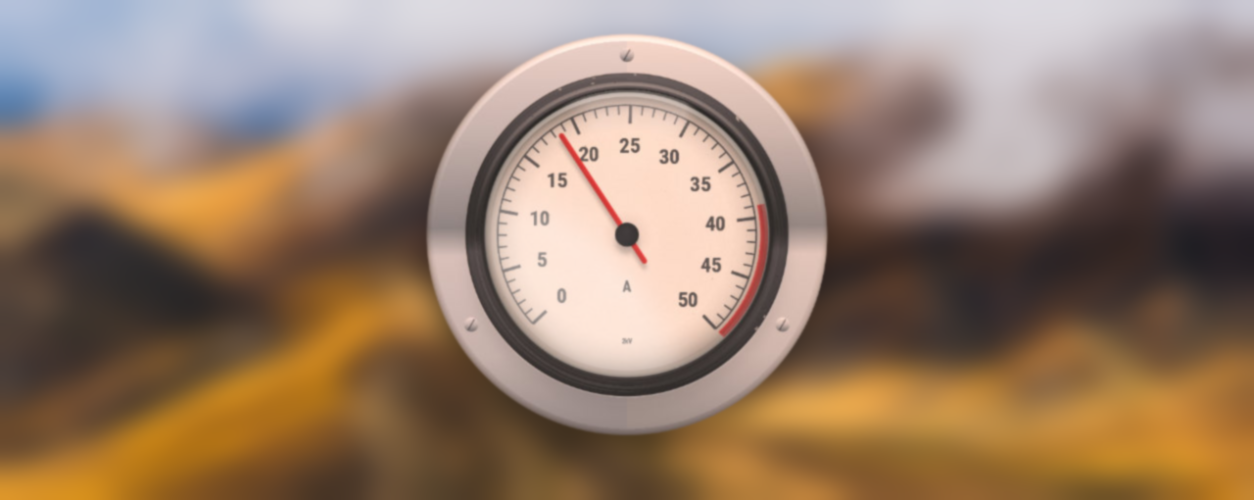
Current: {"value": 18.5, "unit": "A"}
